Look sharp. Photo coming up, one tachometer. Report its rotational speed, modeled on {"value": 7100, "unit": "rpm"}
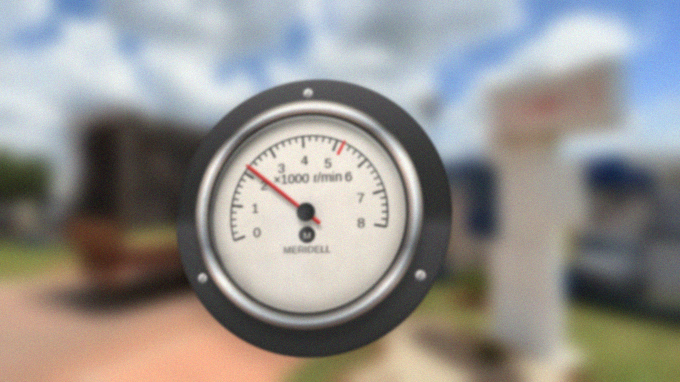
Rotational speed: {"value": 2200, "unit": "rpm"}
